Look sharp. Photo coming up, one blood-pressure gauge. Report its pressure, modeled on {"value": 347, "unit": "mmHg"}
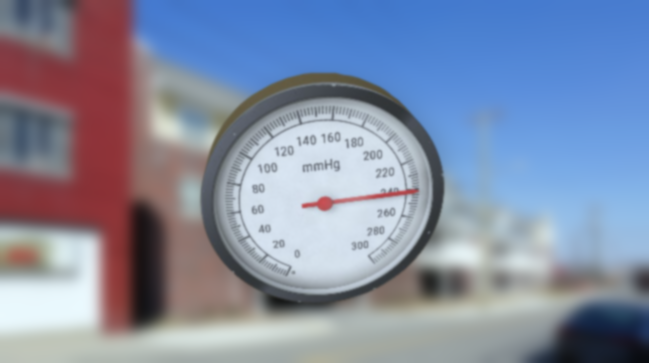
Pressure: {"value": 240, "unit": "mmHg"}
